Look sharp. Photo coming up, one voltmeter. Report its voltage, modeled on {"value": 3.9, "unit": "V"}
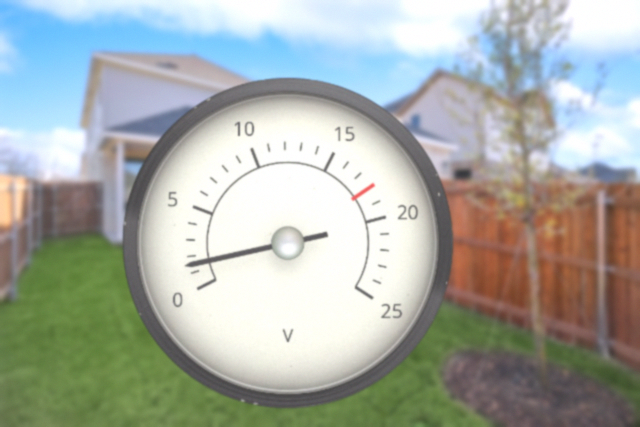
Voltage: {"value": 1.5, "unit": "V"}
